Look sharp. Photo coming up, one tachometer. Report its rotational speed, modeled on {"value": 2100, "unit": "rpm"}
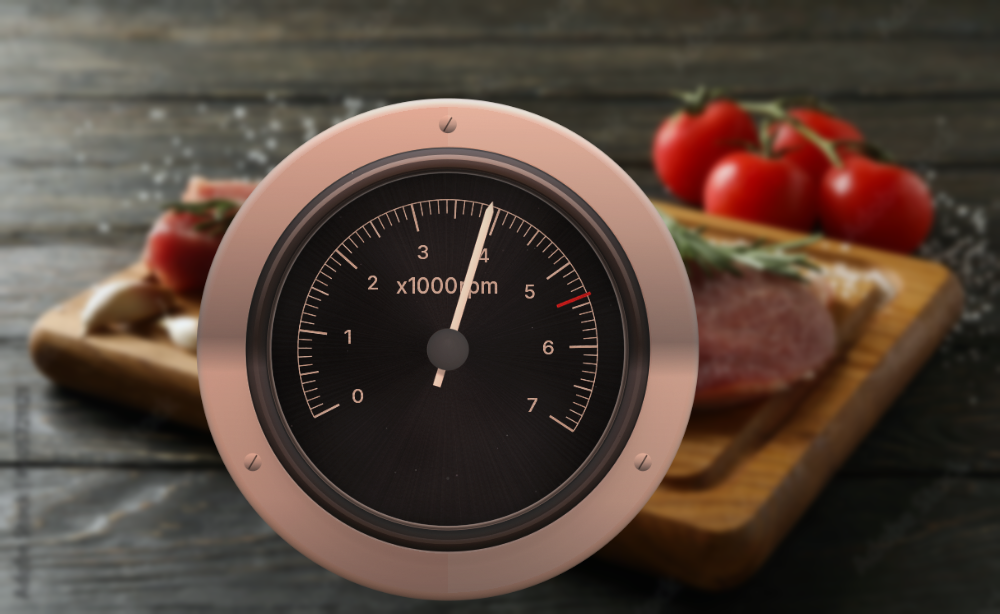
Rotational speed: {"value": 3900, "unit": "rpm"}
